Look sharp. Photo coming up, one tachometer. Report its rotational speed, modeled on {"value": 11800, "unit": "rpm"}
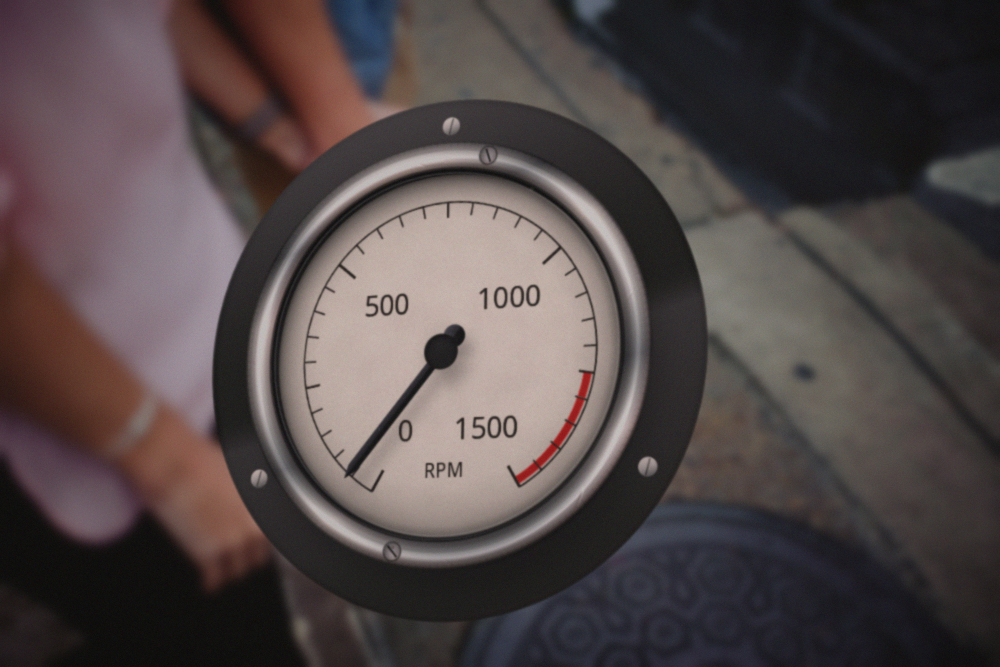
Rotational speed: {"value": 50, "unit": "rpm"}
